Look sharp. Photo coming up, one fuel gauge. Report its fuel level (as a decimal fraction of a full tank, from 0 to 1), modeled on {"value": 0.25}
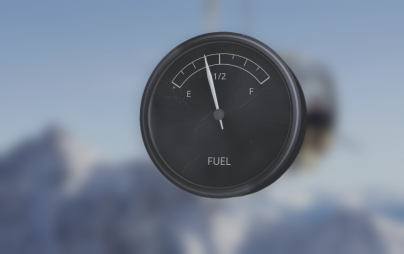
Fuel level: {"value": 0.375}
